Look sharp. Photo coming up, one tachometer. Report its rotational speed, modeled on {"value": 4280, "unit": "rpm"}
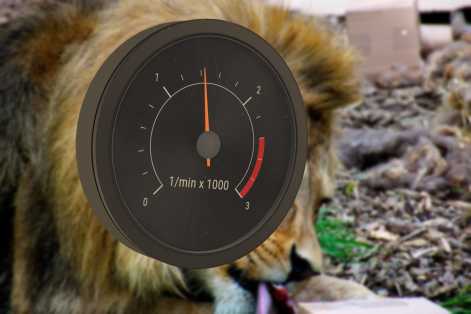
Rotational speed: {"value": 1400, "unit": "rpm"}
